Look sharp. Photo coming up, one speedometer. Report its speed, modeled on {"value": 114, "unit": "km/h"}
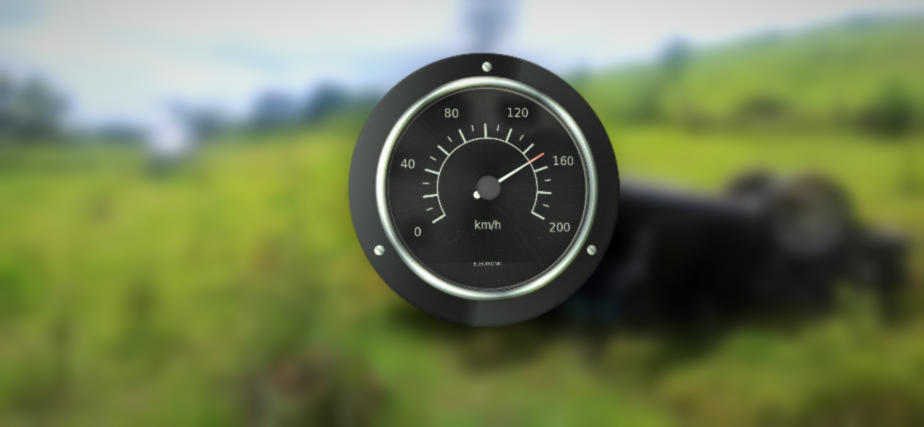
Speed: {"value": 150, "unit": "km/h"}
